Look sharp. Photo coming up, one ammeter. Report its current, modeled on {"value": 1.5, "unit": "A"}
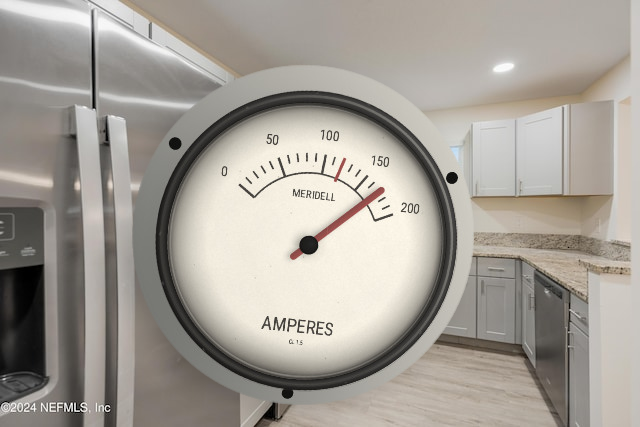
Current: {"value": 170, "unit": "A"}
